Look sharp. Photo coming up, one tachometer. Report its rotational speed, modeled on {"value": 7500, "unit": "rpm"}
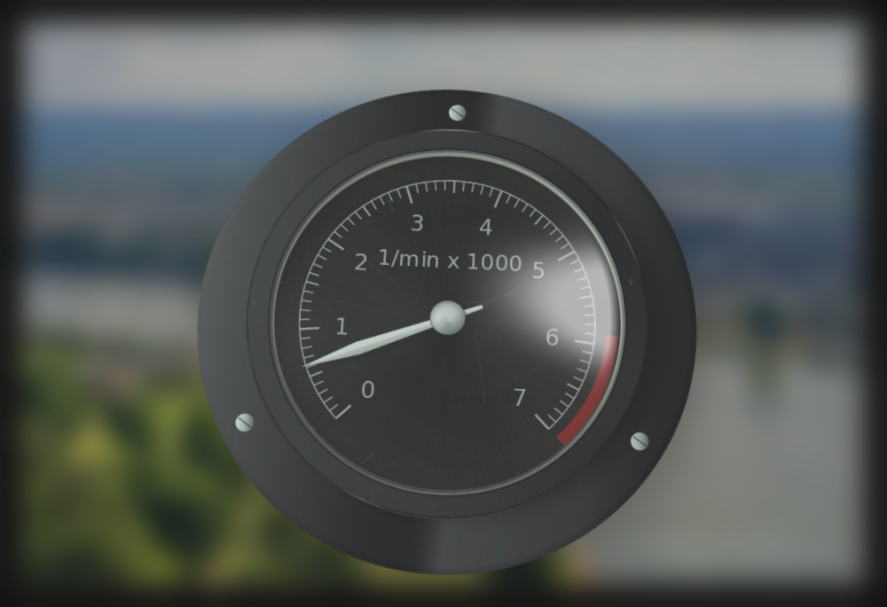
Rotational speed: {"value": 600, "unit": "rpm"}
